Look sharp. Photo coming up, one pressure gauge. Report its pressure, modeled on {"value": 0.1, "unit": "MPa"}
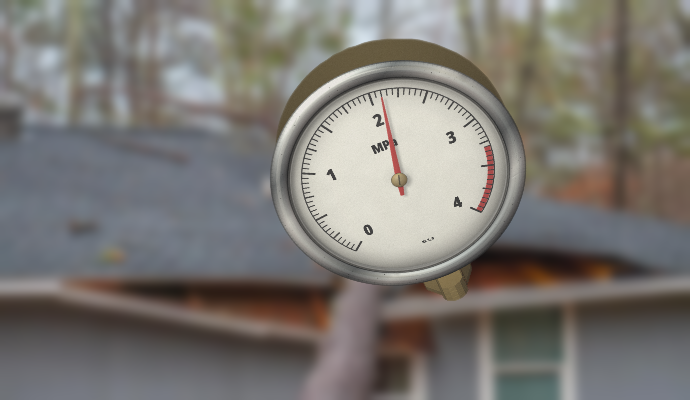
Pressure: {"value": 2.1, "unit": "MPa"}
